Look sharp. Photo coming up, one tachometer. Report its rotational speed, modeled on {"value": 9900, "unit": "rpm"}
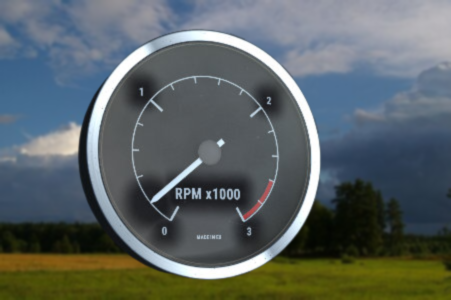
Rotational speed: {"value": 200, "unit": "rpm"}
